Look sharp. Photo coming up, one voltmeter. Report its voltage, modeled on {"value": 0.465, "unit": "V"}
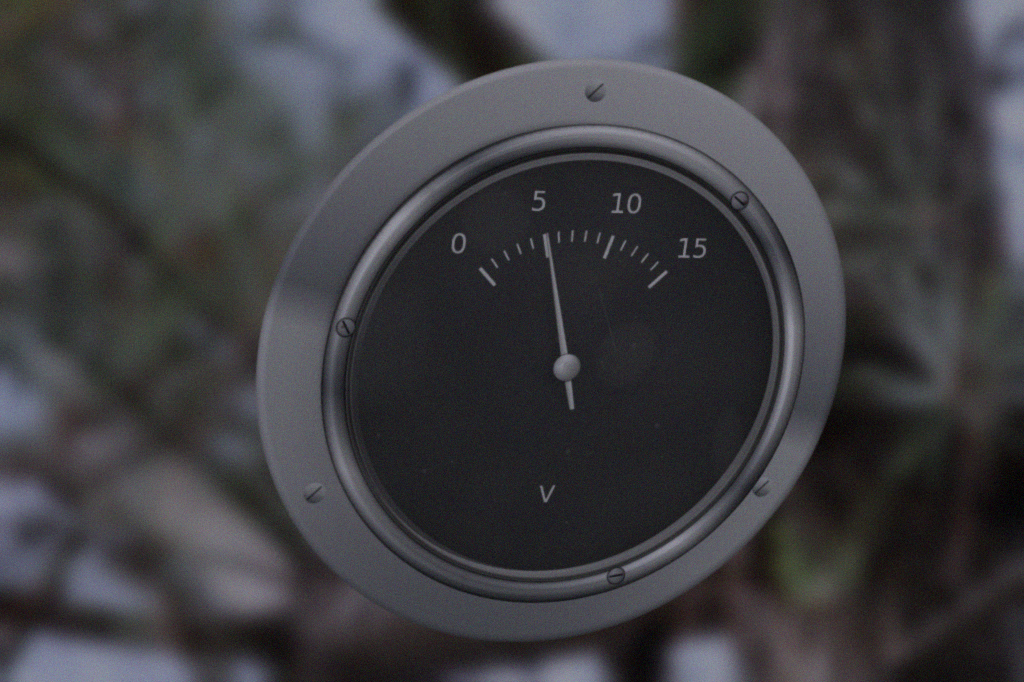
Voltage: {"value": 5, "unit": "V"}
